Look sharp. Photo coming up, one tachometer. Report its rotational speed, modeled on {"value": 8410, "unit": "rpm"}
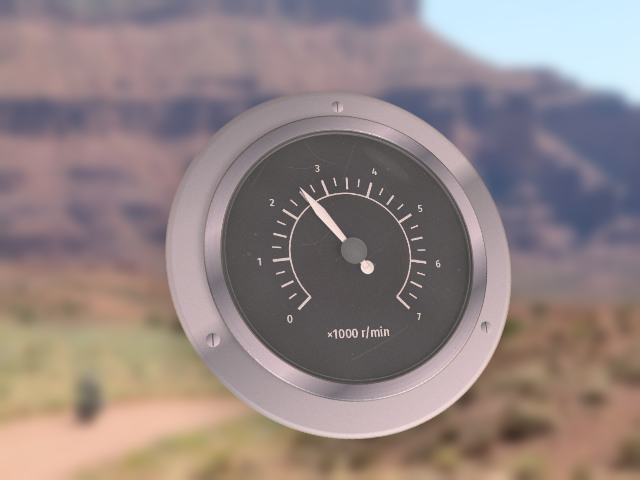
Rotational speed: {"value": 2500, "unit": "rpm"}
